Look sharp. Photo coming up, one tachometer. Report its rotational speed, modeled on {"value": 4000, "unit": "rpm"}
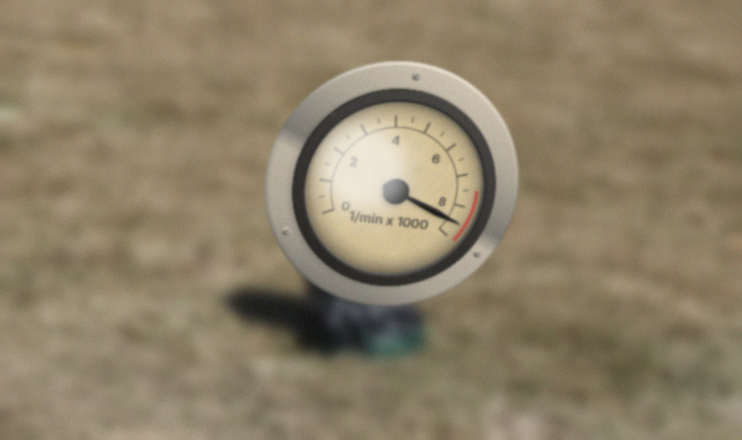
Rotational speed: {"value": 8500, "unit": "rpm"}
